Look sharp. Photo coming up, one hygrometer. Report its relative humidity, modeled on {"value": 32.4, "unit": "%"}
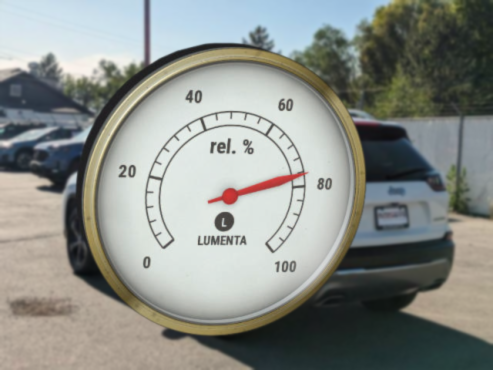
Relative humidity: {"value": 76, "unit": "%"}
